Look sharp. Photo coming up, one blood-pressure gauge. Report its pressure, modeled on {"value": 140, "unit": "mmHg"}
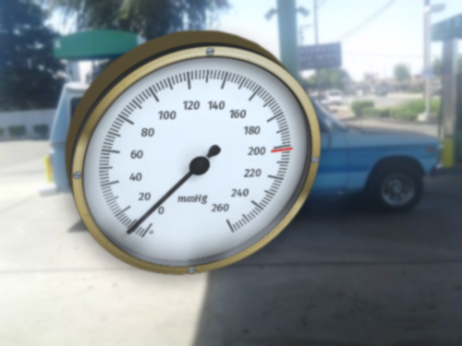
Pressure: {"value": 10, "unit": "mmHg"}
